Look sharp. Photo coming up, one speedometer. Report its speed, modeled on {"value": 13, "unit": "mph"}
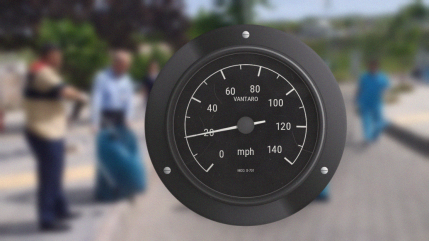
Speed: {"value": 20, "unit": "mph"}
